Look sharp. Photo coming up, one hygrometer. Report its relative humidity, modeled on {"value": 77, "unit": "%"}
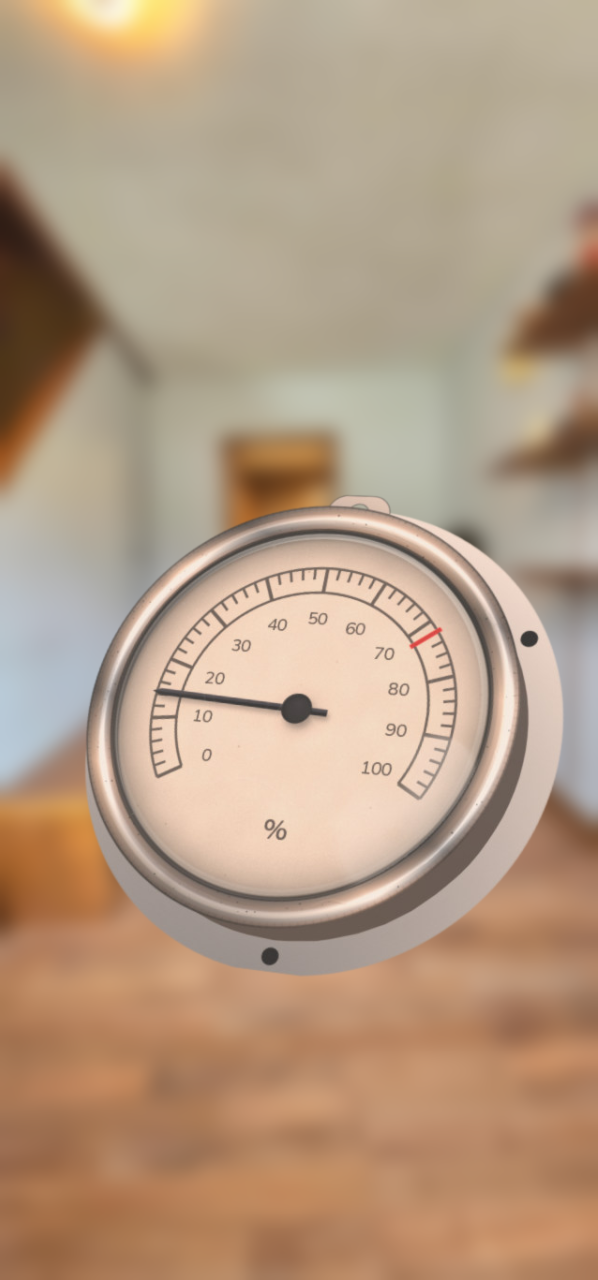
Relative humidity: {"value": 14, "unit": "%"}
